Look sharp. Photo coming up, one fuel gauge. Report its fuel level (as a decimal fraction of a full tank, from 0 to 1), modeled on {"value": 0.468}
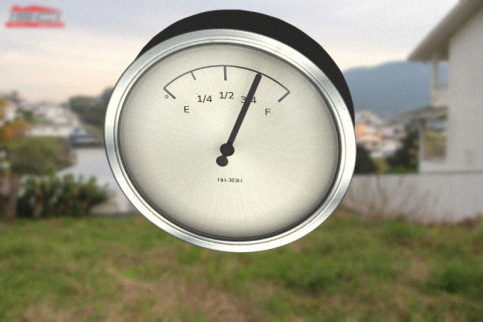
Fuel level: {"value": 0.75}
